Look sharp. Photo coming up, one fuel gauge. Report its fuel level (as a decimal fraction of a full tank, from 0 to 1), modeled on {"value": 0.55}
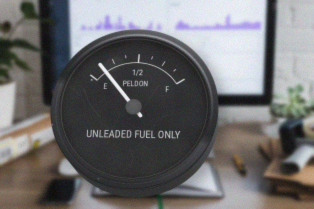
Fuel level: {"value": 0.125}
